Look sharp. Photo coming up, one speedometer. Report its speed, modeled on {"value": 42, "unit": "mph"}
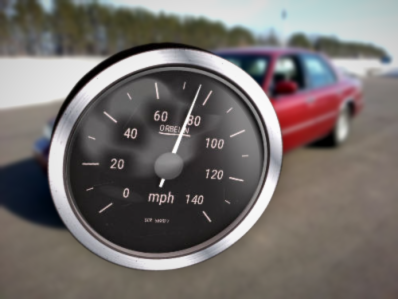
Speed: {"value": 75, "unit": "mph"}
